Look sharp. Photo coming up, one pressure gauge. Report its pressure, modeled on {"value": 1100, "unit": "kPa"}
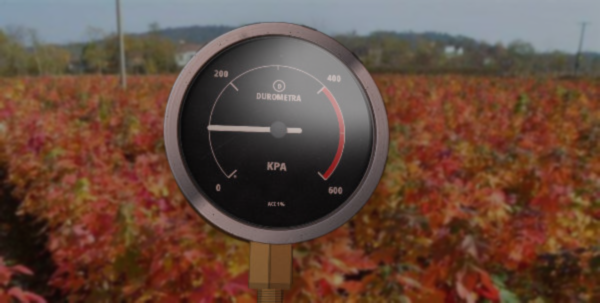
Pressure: {"value": 100, "unit": "kPa"}
